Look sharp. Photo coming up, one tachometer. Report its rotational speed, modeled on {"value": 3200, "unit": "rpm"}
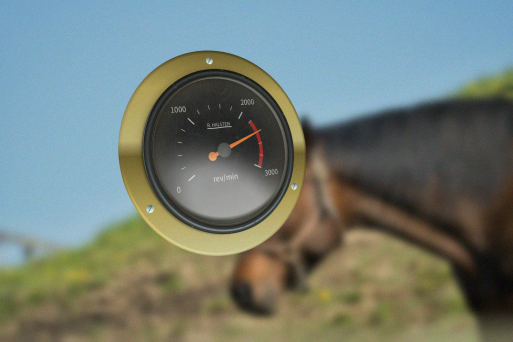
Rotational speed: {"value": 2400, "unit": "rpm"}
